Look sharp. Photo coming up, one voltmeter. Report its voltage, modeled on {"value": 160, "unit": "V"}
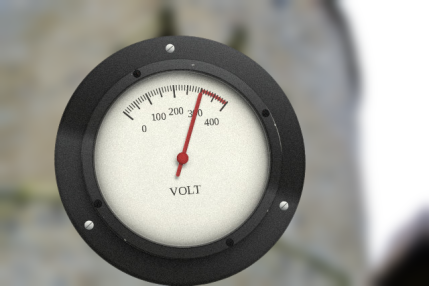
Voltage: {"value": 300, "unit": "V"}
